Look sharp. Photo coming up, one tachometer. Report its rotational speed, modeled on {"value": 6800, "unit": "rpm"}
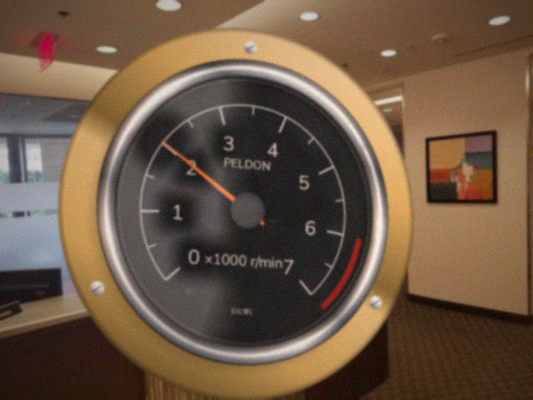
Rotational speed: {"value": 2000, "unit": "rpm"}
